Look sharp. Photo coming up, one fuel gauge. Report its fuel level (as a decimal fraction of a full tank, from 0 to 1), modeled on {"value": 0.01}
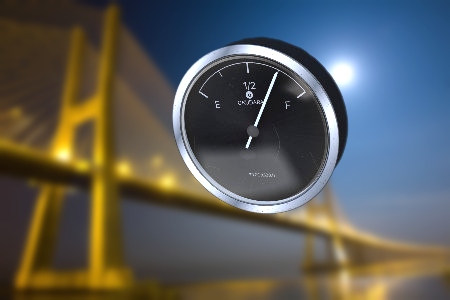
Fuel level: {"value": 0.75}
